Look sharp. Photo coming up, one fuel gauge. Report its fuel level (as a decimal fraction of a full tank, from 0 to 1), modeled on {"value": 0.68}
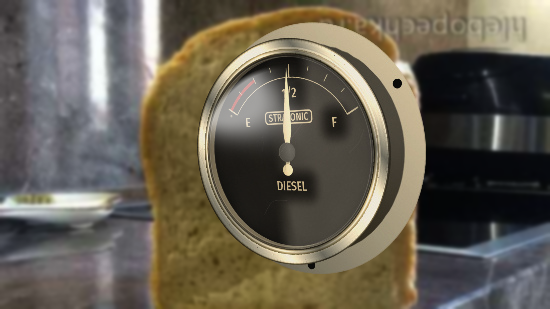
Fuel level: {"value": 0.5}
